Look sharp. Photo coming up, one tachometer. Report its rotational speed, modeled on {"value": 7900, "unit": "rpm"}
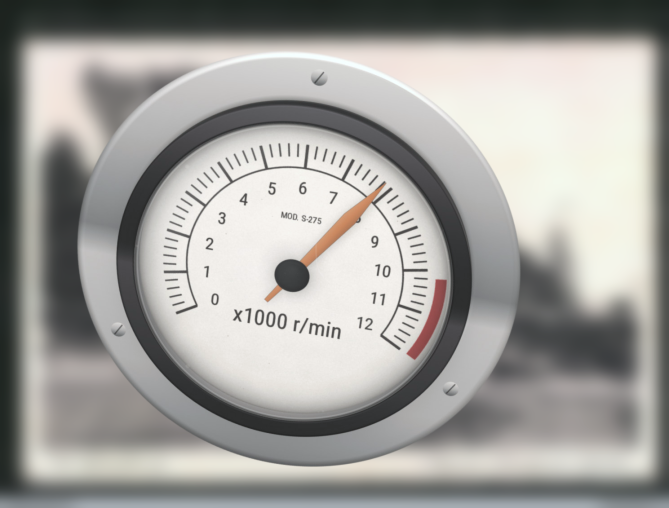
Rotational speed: {"value": 7800, "unit": "rpm"}
